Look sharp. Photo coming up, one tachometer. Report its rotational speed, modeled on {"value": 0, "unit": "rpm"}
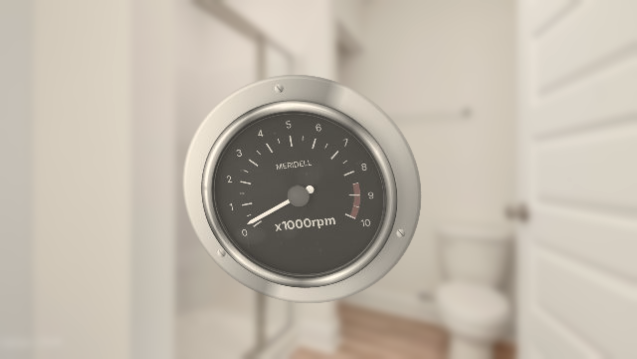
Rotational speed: {"value": 250, "unit": "rpm"}
